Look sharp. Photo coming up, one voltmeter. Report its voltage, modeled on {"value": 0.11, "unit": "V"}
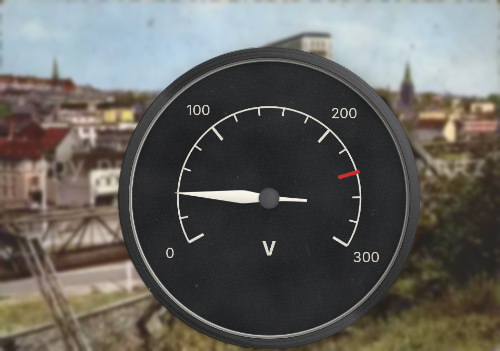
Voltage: {"value": 40, "unit": "V"}
